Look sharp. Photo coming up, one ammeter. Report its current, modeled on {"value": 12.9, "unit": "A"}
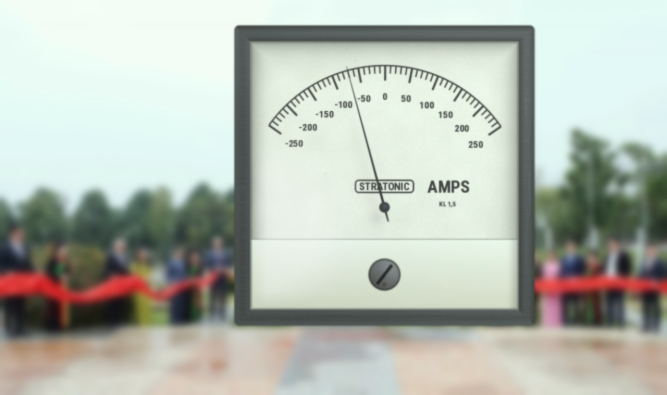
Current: {"value": -70, "unit": "A"}
